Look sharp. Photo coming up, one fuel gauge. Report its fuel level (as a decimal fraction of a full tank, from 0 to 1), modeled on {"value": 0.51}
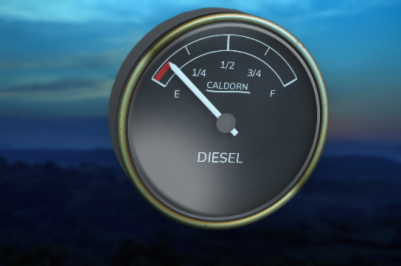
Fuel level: {"value": 0.125}
